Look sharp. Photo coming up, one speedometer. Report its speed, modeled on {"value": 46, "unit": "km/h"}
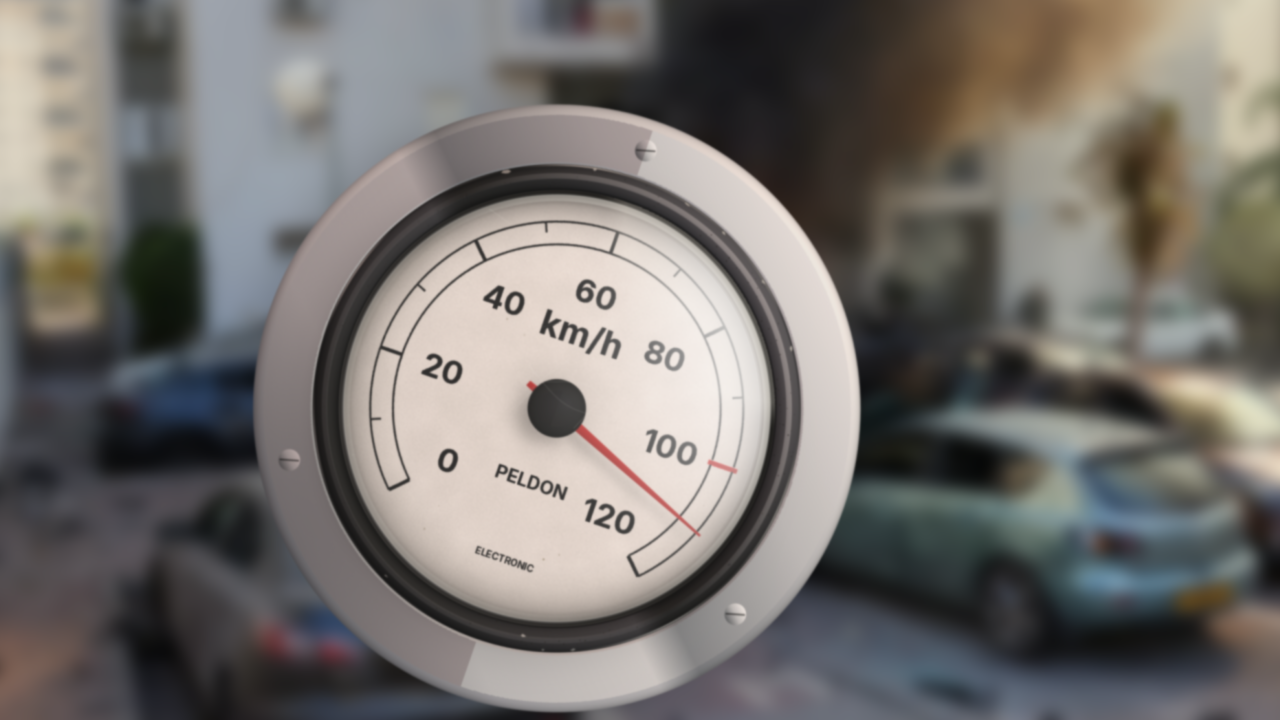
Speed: {"value": 110, "unit": "km/h"}
